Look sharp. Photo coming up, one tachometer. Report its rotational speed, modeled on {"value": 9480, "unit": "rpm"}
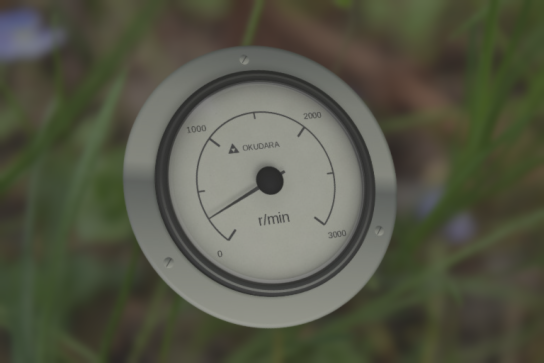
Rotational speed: {"value": 250, "unit": "rpm"}
